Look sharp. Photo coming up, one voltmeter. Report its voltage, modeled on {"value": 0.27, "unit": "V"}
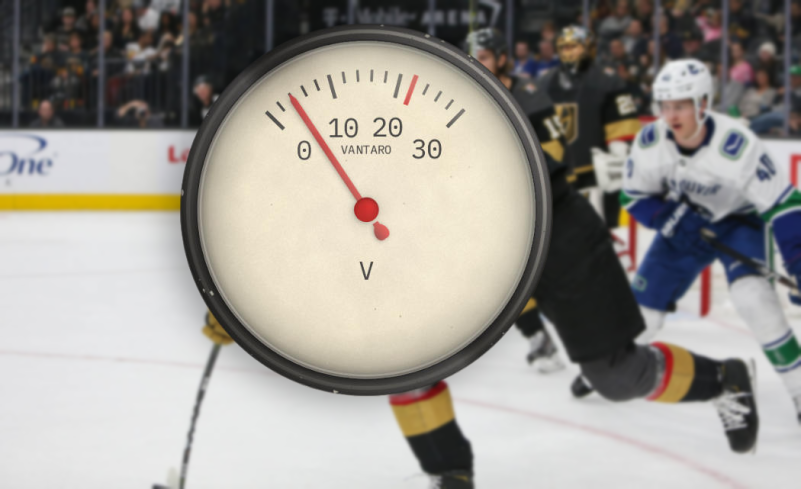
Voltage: {"value": 4, "unit": "V"}
